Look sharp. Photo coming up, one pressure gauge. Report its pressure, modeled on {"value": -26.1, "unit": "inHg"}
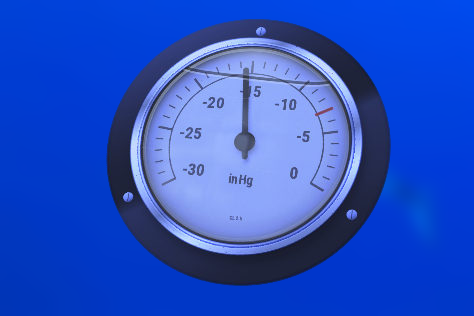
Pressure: {"value": -15.5, "unit": "inHg"}
